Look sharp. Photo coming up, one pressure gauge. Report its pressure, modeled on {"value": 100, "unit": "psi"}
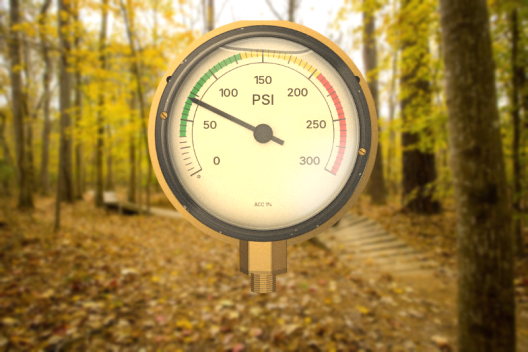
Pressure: {"value": 70, "unit": "psi"}
